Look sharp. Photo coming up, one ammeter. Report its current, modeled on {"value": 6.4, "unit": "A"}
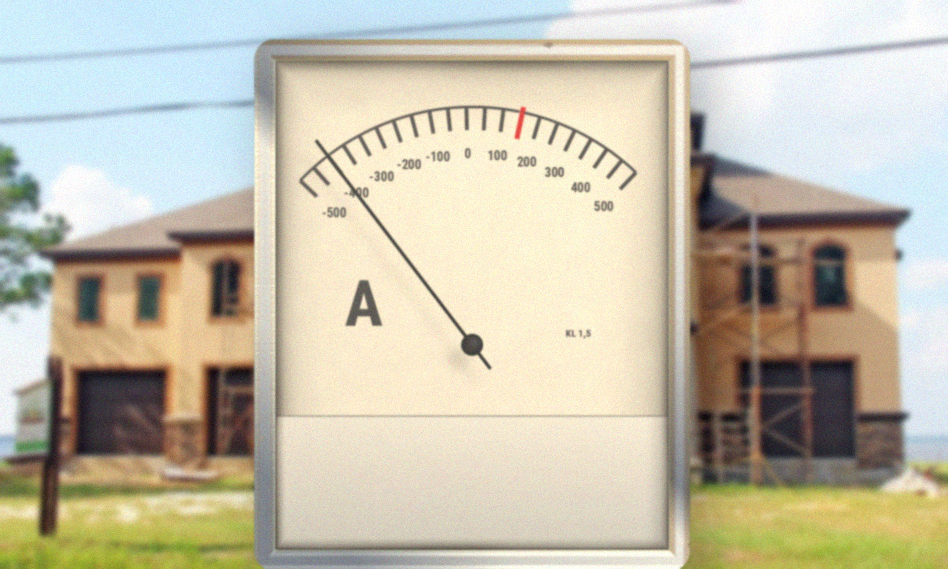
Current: {"value": -400, "unit": "A"}
